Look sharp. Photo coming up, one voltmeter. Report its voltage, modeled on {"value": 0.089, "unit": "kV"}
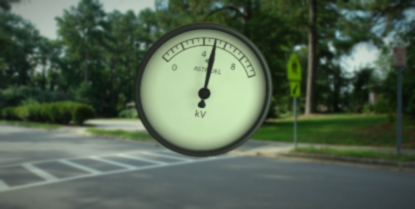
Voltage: {"value": 5, "unit": "kV"}
